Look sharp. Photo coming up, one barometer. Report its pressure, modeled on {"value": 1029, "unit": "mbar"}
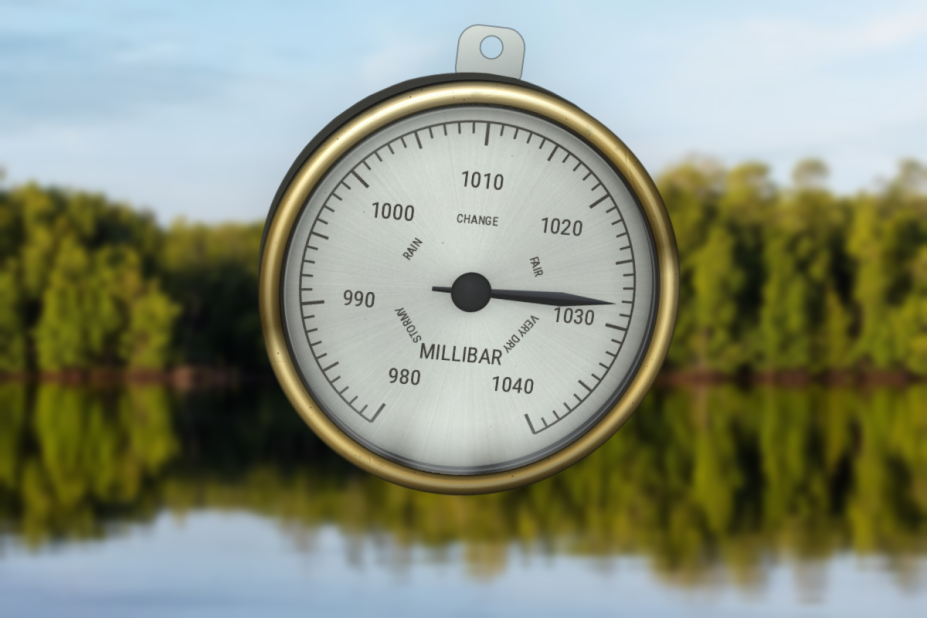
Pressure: {"value": 1028, "unit": "mbar"}
